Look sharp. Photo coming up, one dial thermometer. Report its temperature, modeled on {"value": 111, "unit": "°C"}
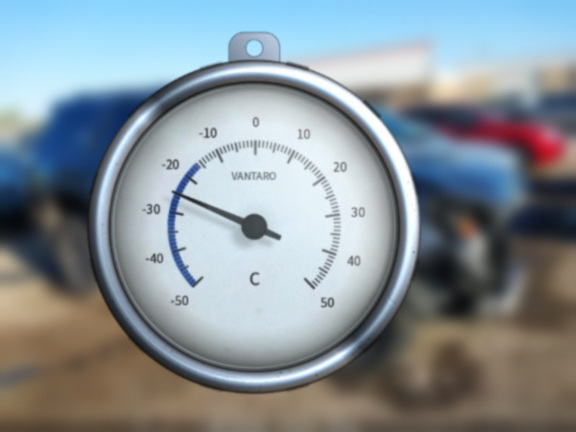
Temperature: {"value": -25, "unit": "°C"}
